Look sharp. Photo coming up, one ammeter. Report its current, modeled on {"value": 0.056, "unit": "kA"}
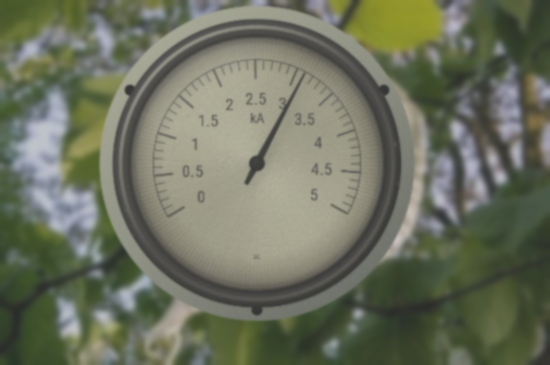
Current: {"value": 3.1, "unit": "kA"}
